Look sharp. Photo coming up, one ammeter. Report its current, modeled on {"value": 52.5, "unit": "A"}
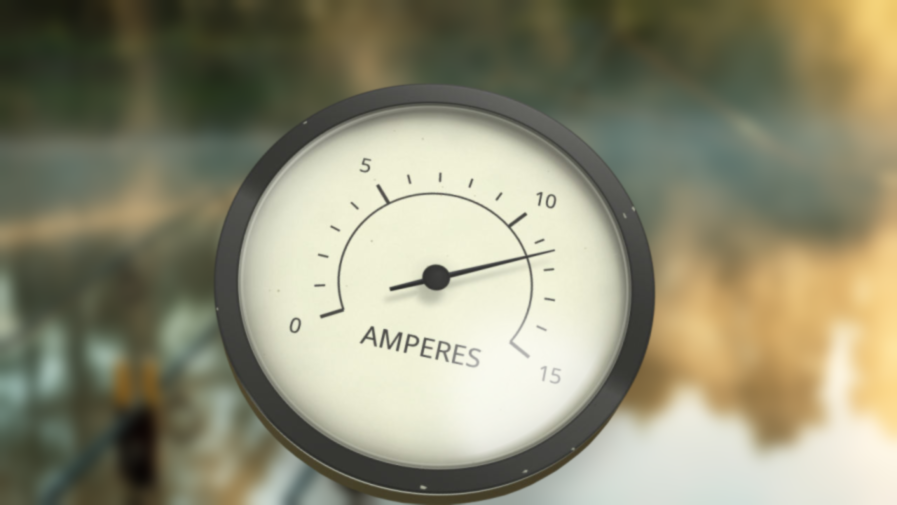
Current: {"value": 11.5, "unit": "A"}
